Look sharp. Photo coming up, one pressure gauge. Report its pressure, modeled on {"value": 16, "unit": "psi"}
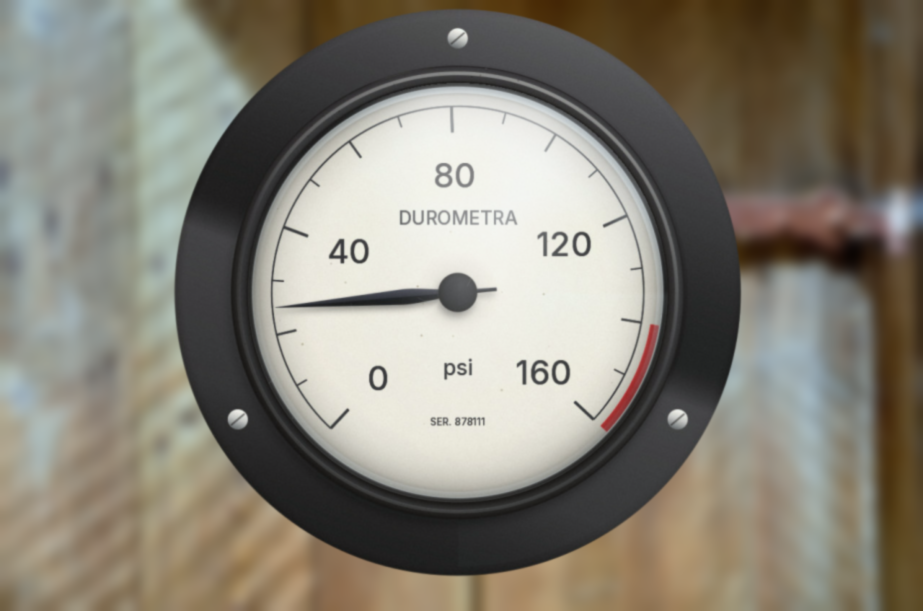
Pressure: {"value": 25, "unit": "psi"}
